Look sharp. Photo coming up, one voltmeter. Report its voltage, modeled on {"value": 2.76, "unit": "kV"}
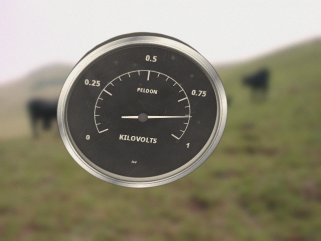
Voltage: {"value": 0.85, "unit": "kV"}
